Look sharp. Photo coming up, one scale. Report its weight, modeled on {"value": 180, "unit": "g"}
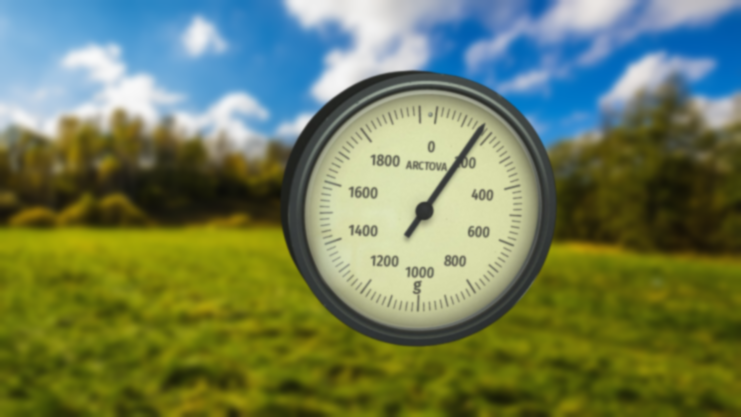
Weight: {"value": 160, "unit": "g"}
